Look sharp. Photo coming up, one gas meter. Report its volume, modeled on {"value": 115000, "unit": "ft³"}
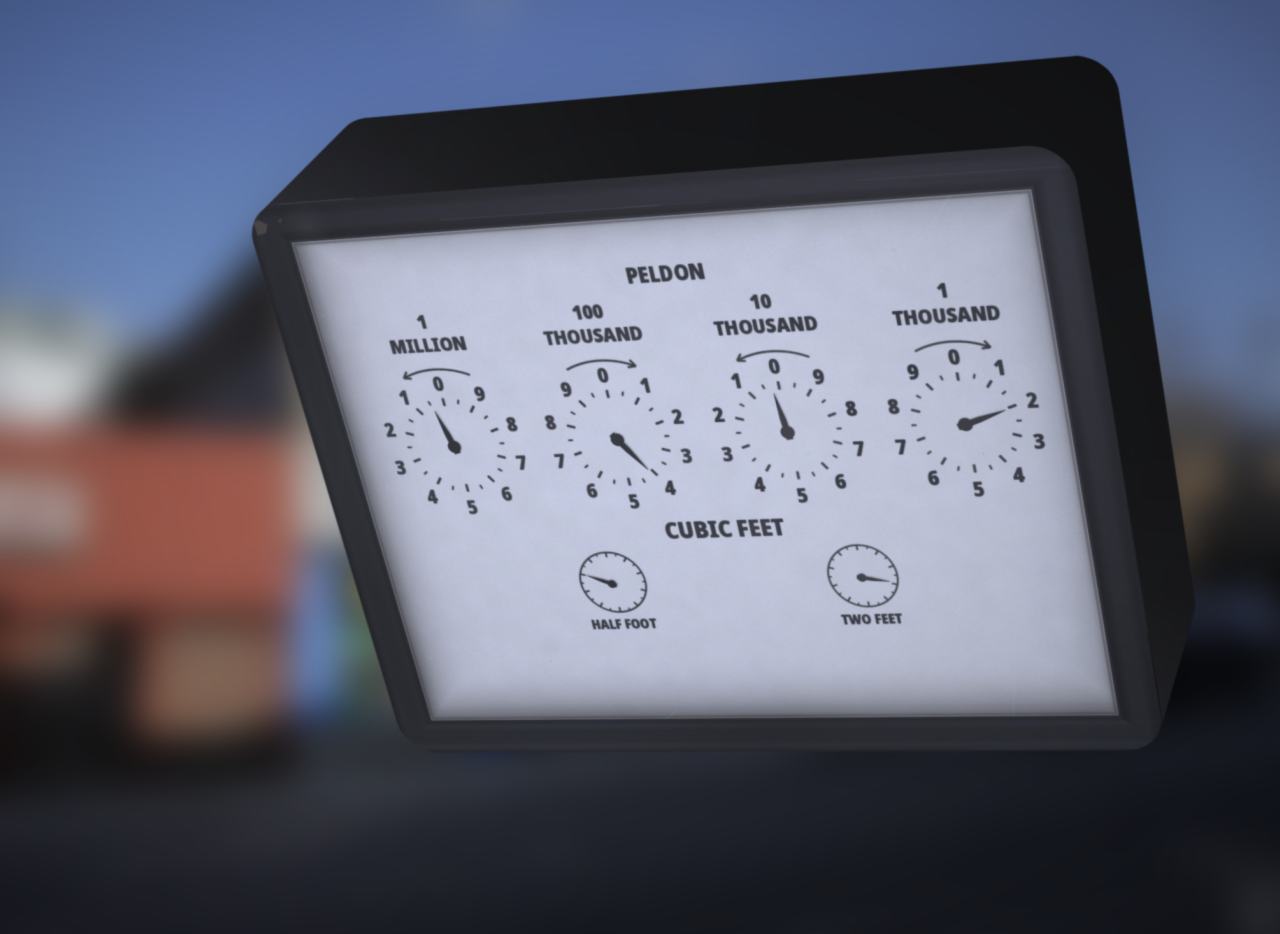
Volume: {"value": 40200, "unit": "ft³"}
